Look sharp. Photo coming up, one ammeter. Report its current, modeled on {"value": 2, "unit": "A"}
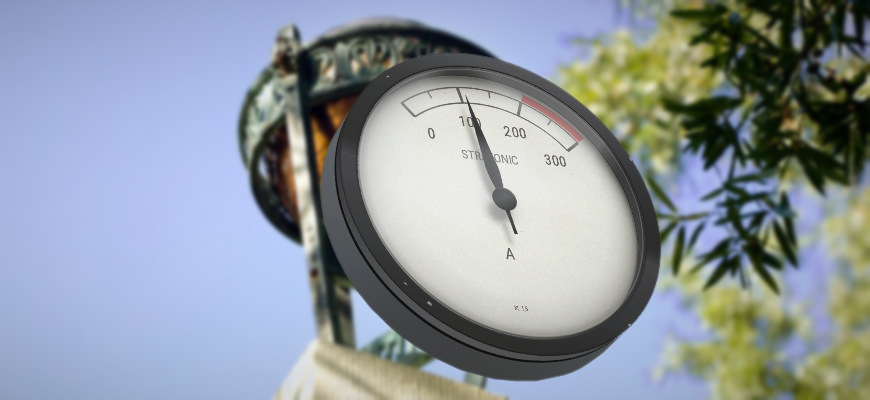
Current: {"value": 100, "unit": "A"}
